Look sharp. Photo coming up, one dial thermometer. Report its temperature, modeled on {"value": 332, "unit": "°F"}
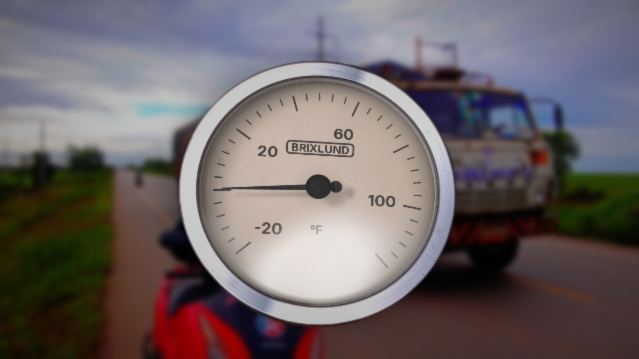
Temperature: {"value": 0, "unit": "°F"}
